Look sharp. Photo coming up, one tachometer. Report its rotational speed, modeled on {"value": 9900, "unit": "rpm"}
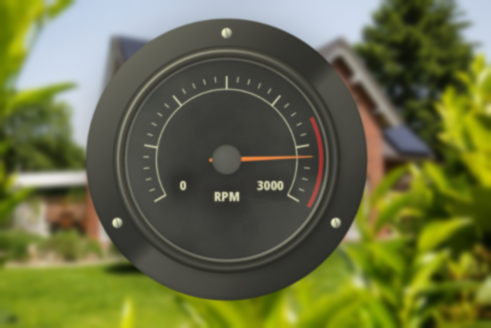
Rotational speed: {"value": 2600, "unit": "rpm"}
